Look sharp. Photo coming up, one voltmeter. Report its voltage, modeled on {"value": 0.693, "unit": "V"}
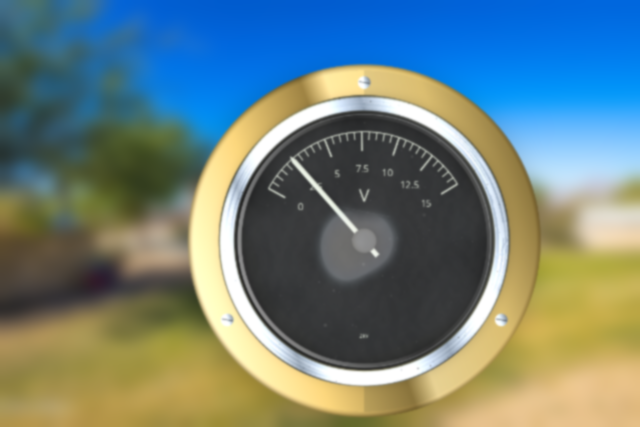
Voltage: {"value": 2.5, "unit": "V"}
